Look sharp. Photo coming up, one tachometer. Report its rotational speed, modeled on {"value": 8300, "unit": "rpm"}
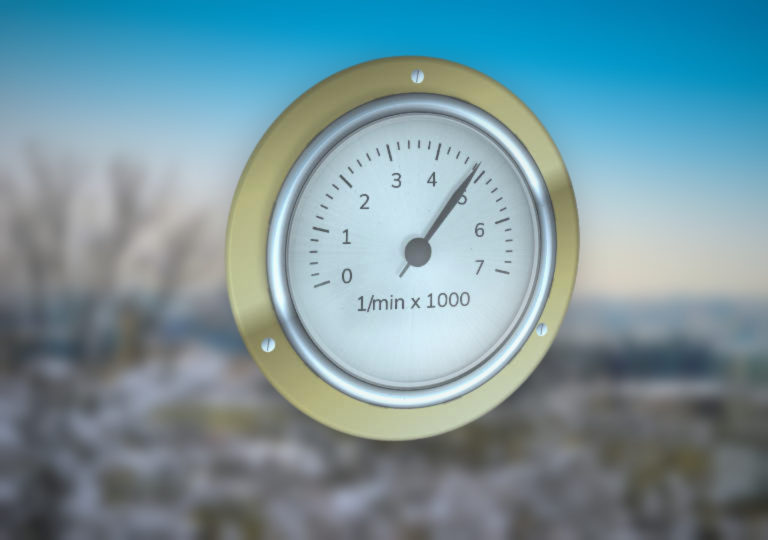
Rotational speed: {"value": 4800, "unit": "rpm"}
